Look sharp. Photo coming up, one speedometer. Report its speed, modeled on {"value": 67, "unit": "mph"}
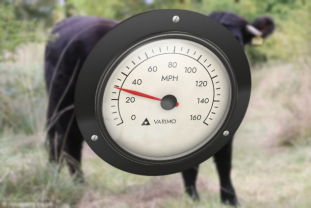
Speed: {"value": 30, "unit": "mph"}
